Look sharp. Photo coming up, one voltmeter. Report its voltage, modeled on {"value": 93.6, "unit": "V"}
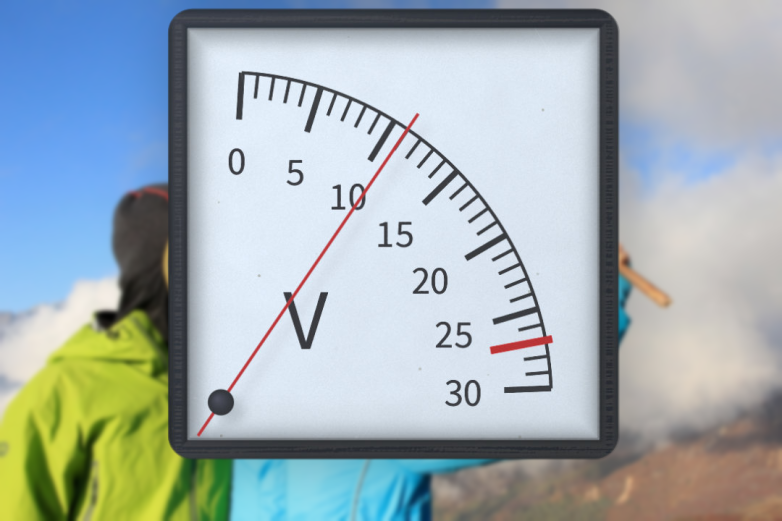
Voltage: {"value": 11, "unit": "V"}
